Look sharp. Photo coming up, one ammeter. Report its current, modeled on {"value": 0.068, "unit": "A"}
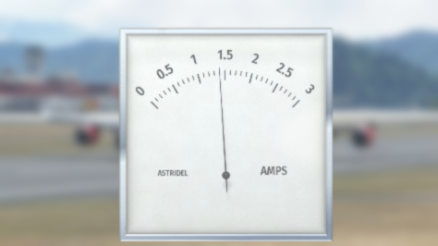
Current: {"value": 1.4, "unit": "A"}
